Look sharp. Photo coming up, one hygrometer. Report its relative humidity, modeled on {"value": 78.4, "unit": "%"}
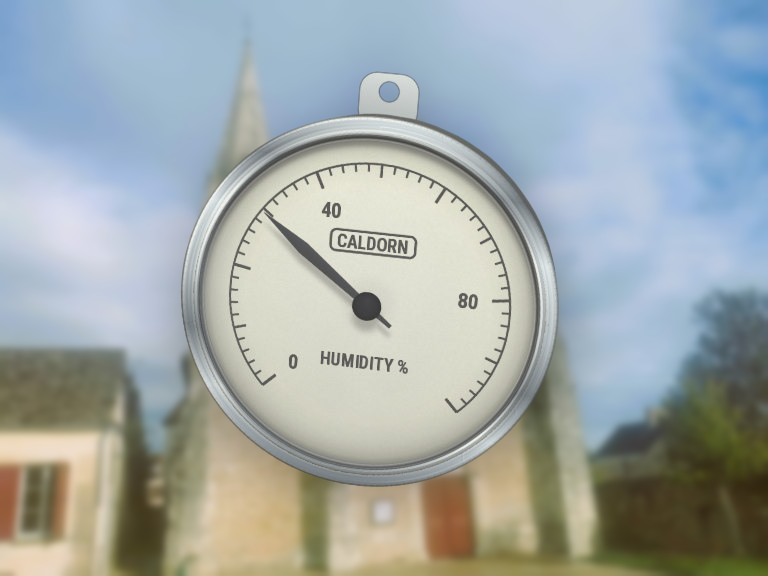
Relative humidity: {"value": 30, "unit": "%"}
